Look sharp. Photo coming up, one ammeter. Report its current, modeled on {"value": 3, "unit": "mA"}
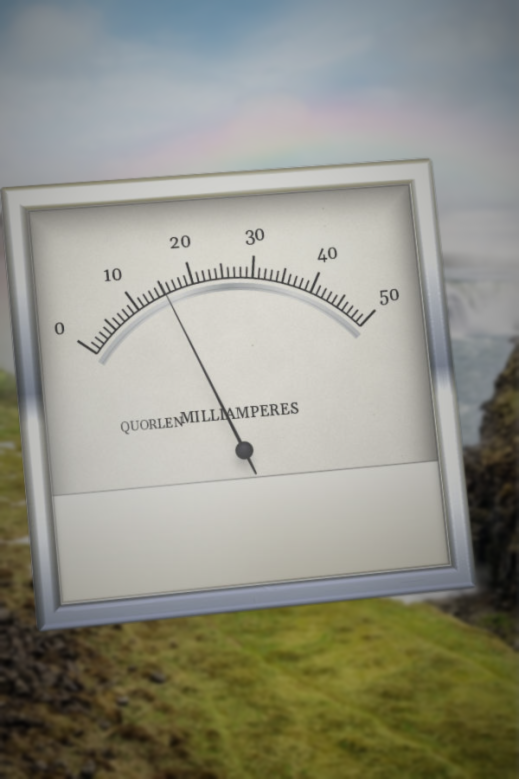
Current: {"value": 15, "unit": "mA"}
